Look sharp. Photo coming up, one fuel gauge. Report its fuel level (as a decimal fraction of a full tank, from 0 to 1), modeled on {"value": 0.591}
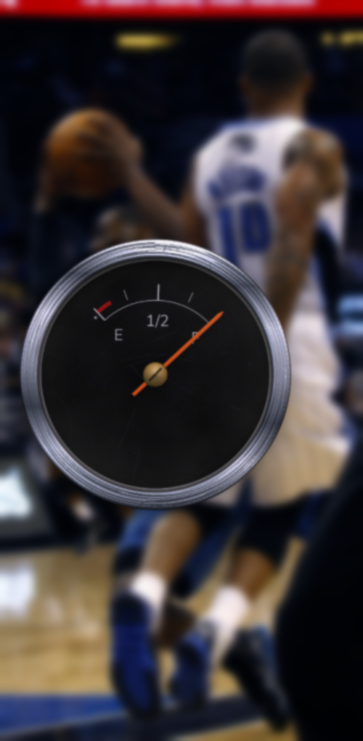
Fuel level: {"value": 1}
